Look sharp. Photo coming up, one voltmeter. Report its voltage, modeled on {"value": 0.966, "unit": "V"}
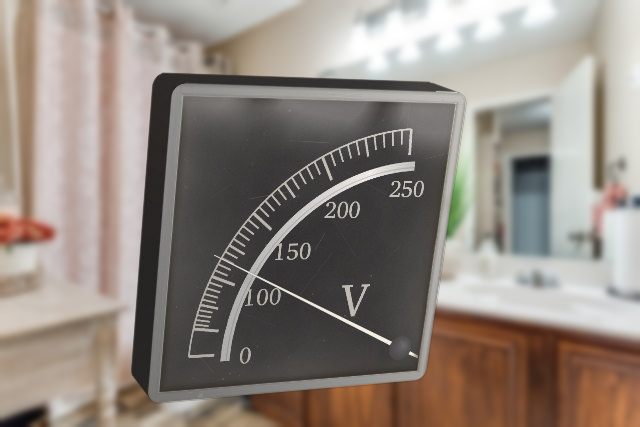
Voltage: {"value": 115, "unit": "V"}
